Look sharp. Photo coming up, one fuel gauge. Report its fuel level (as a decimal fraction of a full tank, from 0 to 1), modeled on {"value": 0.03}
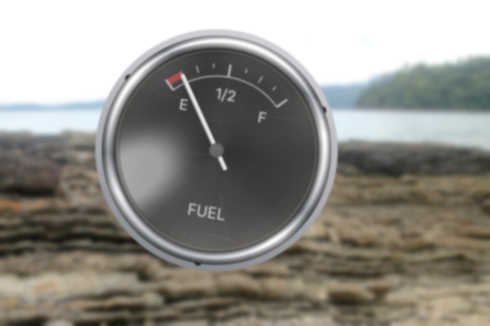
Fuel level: {"value": 0.125}
